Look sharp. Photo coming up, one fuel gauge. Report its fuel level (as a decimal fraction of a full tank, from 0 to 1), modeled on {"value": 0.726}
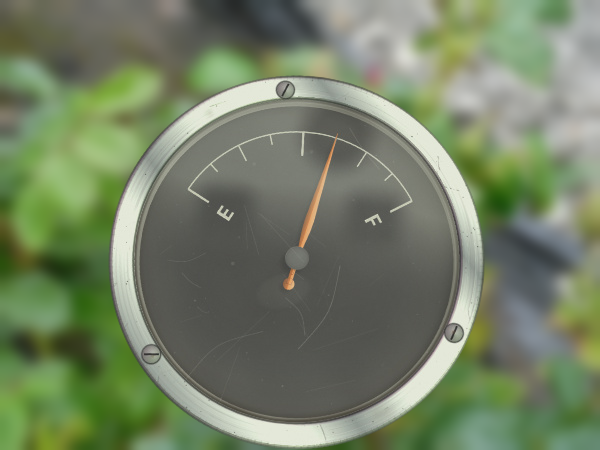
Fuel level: {"value": 0.625}
